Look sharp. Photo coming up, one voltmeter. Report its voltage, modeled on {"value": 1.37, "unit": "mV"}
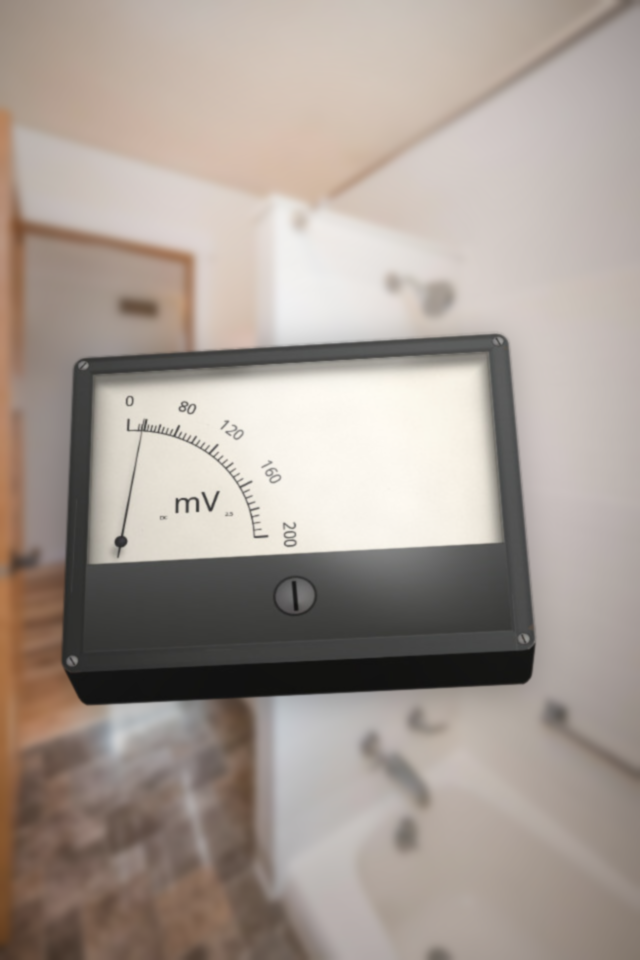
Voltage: {"value": 40, "unit": "mV"}
